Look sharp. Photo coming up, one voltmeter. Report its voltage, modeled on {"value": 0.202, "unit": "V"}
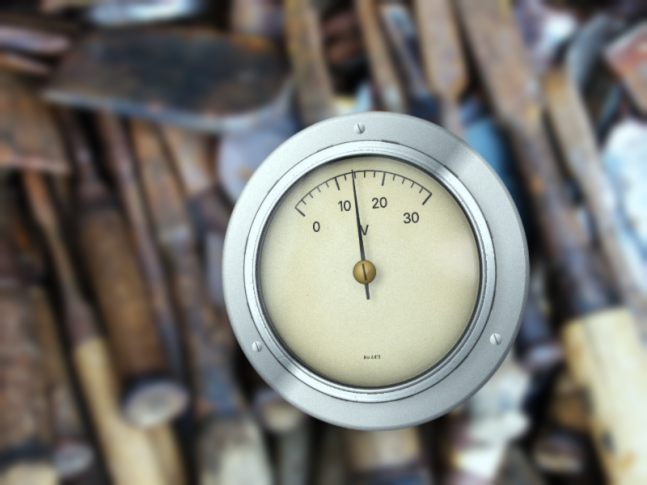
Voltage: {"value": 14, "unit": "V"}
